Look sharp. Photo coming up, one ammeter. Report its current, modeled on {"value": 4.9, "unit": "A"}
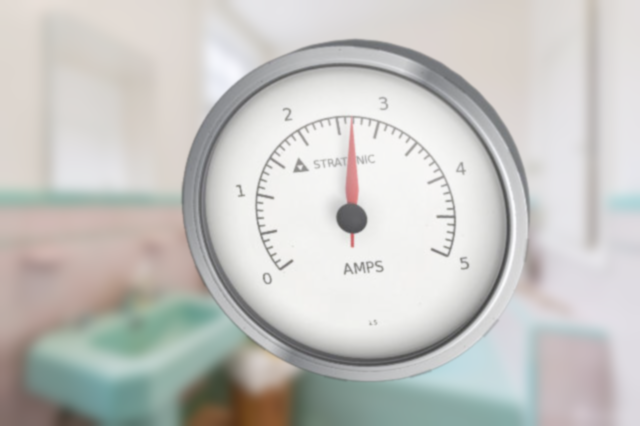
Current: {"value": 2.7, "unit": "A"}
